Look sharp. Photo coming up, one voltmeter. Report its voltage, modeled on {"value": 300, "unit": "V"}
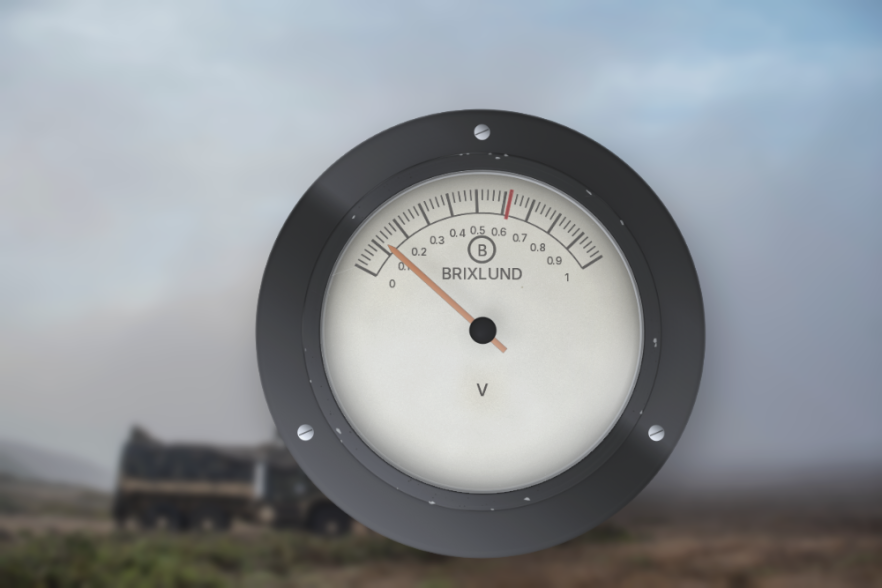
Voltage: {"value": 0.12, "unit": "V"}
